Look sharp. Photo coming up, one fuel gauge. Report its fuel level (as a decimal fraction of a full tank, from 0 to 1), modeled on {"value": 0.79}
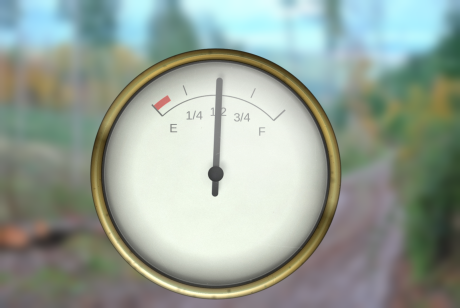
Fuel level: {"value": 0.5}
